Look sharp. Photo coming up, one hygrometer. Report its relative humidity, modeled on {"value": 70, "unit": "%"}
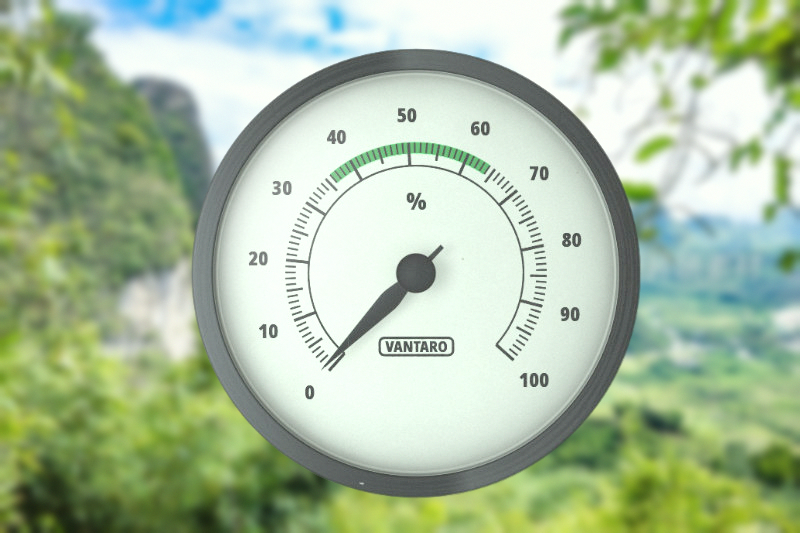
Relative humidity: {"value": 1, "unit": "%"}
